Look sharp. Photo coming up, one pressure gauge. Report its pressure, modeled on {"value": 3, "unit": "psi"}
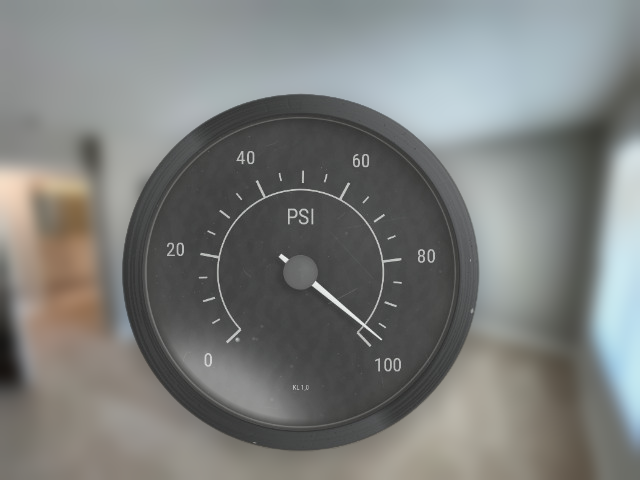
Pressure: {"value": 97.5, "unit": "psi"}
